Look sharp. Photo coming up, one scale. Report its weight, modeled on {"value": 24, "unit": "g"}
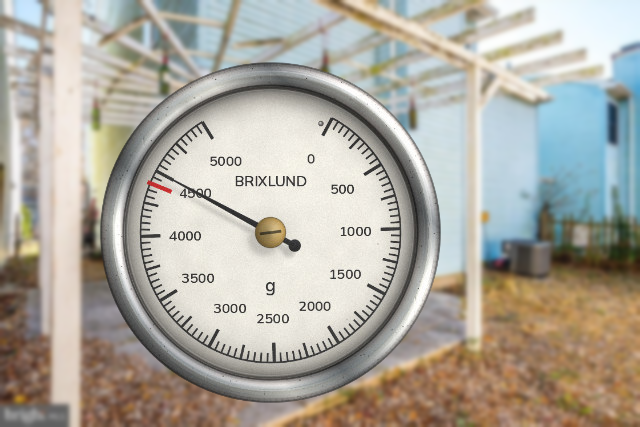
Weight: {"value": 4500, "unit": "g"}
